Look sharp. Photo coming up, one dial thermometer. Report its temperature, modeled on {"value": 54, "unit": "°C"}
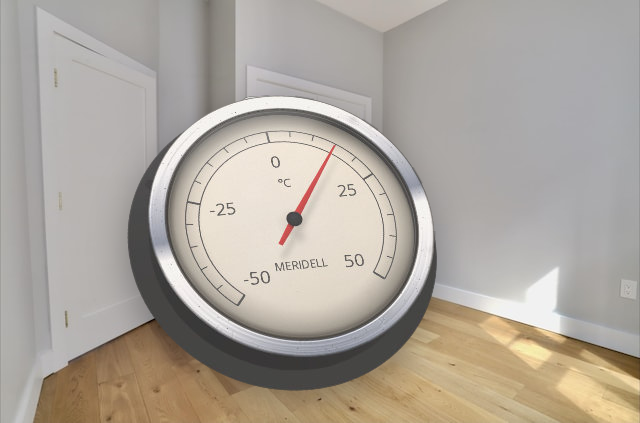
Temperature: {"value": 15, "unit": "°C"}
